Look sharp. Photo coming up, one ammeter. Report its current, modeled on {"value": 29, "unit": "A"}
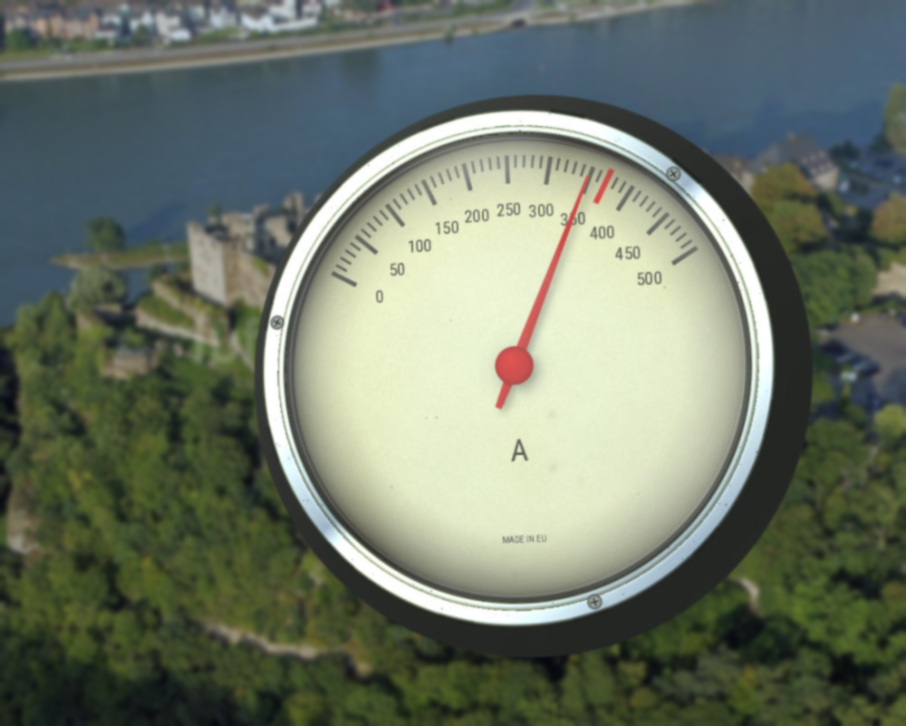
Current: {"value": 350, "unit": "A"}
